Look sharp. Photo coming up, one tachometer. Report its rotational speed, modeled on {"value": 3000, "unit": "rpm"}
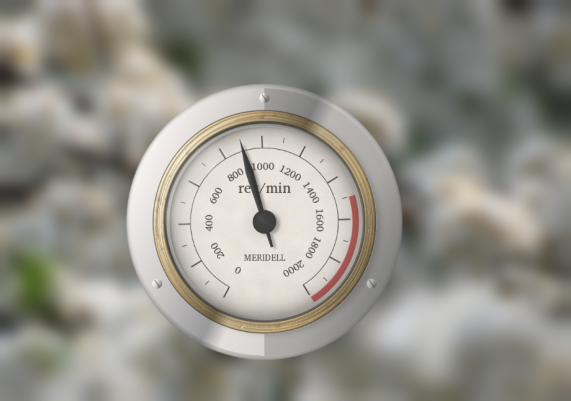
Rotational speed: {"value": 900, "unit": "rpm"}
